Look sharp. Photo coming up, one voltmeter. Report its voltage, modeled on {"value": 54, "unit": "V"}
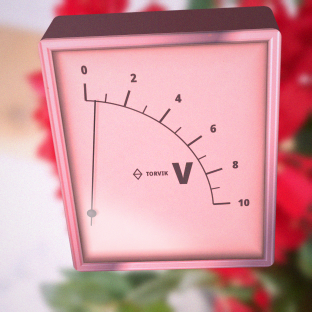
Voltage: {"value": 0.5, "unit": "V"}
